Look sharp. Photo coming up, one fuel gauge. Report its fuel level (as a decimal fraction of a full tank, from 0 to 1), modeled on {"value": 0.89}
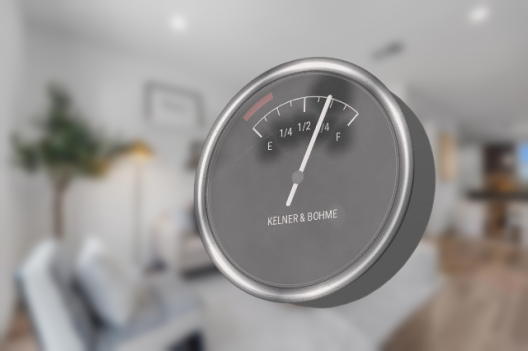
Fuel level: {"value": 0.75}
